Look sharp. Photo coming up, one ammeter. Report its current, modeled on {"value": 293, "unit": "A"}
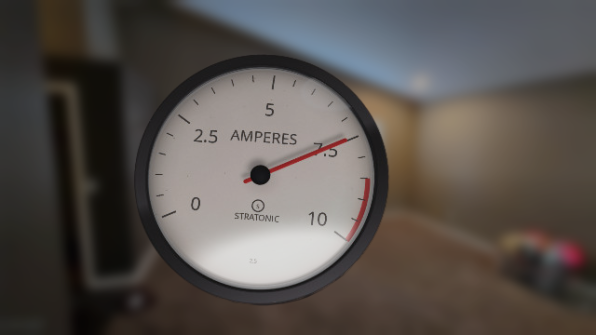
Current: {"value": 7.5, "unit": "A"}
